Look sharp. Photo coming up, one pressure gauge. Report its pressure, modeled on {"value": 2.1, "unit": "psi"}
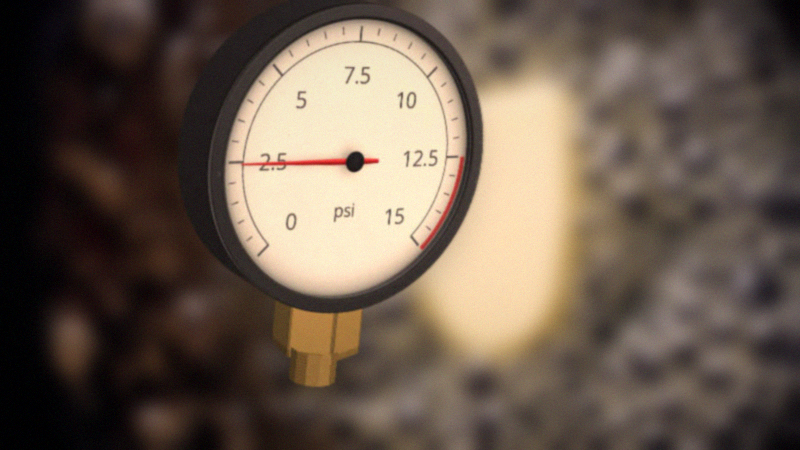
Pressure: {"value": 2.5, "unit": "psi"}
